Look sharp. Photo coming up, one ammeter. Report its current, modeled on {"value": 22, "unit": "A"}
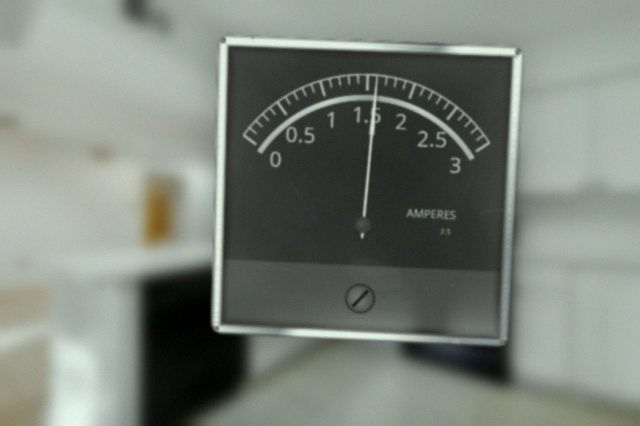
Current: {"value": 1.6, "unit": "A"}
